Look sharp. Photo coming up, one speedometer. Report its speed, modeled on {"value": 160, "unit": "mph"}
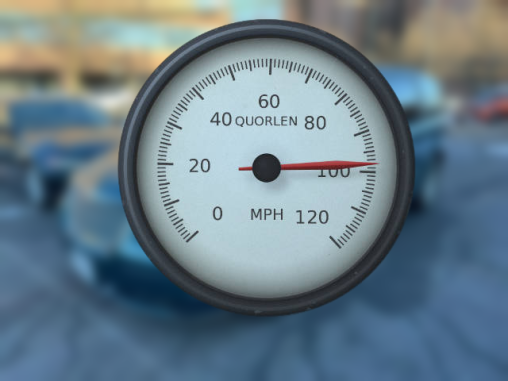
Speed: {"value": 98, "unit": "mph"}
